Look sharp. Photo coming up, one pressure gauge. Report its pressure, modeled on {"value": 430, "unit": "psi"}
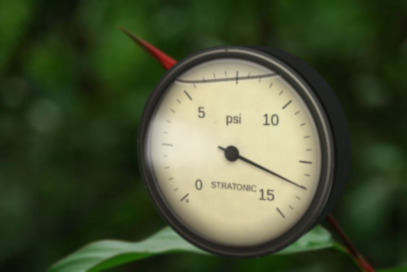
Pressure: {"value": 13.5, "unit": "psi"}
